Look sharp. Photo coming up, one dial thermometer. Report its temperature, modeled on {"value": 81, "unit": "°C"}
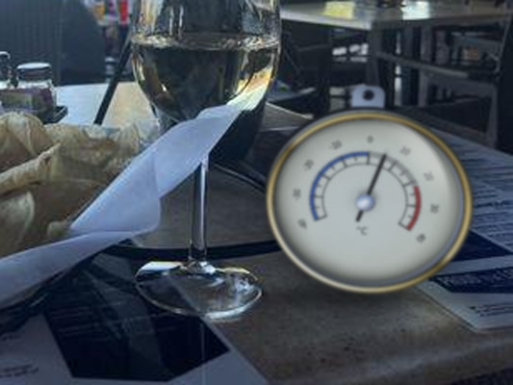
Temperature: {"value": 5, "unit": "°C"}
